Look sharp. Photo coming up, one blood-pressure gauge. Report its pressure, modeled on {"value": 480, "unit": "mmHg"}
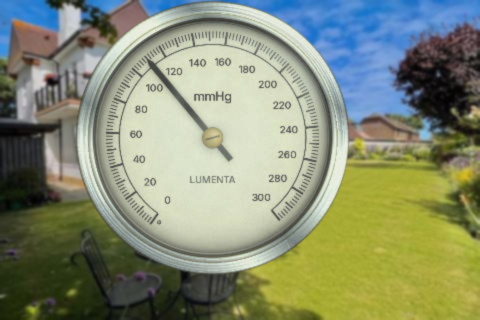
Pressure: {"value": 110, "unit": "mmHg"}
